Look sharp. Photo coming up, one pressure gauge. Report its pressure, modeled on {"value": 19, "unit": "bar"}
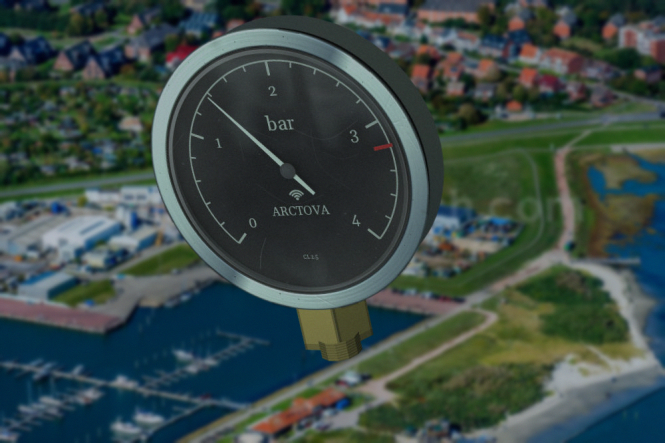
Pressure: {"value": 1.4, "unit": "bar"}
